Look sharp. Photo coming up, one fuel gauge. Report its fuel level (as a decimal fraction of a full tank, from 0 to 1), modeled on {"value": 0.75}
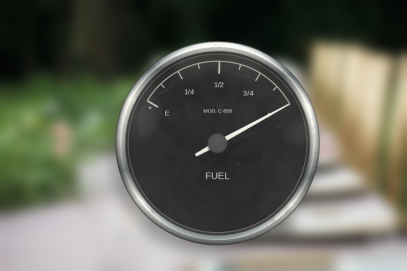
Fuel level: {"value": 1}
